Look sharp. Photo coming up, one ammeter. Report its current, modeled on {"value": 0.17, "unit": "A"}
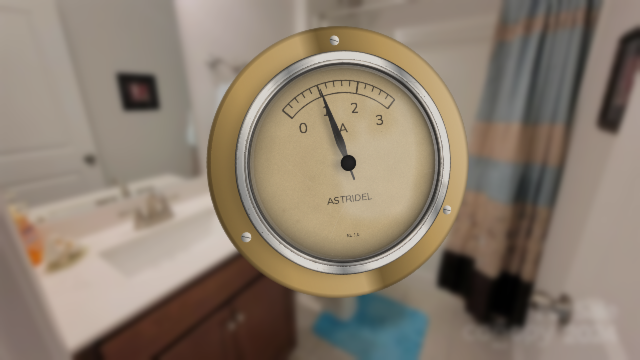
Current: {"value": 1, "unit": "A"}
